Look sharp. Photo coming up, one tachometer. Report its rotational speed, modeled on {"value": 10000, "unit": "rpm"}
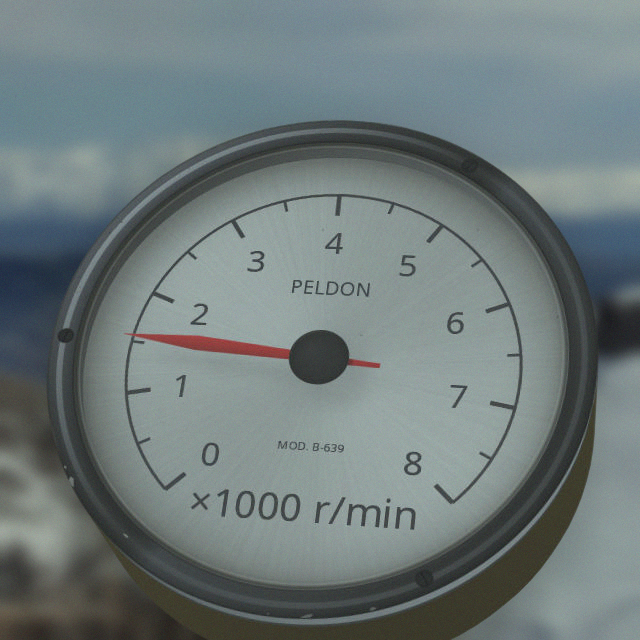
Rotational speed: {"value": 1500, "unit": "rpm"}
